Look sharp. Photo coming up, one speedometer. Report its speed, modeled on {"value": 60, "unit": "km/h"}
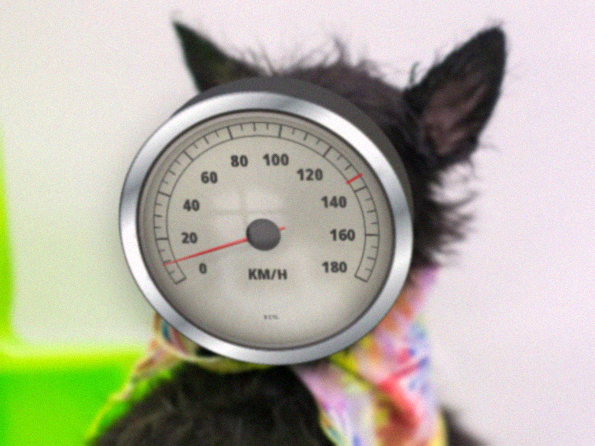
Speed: {"value": 10, "unit": "km/h"}
